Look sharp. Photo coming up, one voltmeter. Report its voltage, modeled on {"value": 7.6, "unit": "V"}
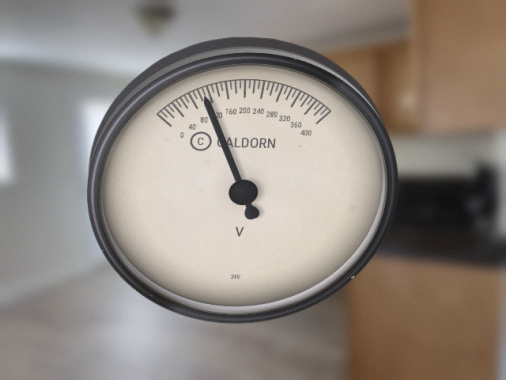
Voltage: {"value": 110, "unit": "V"}
